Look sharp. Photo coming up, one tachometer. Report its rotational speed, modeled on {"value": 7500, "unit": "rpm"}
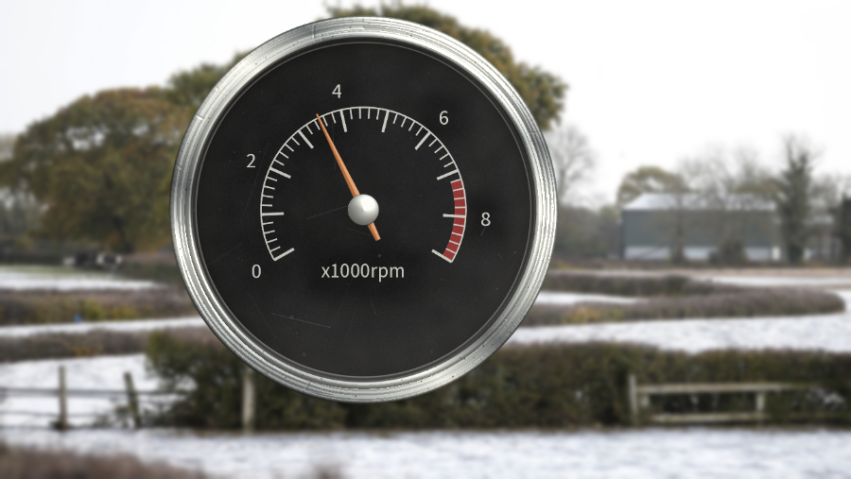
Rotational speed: {"value": 3500, "unit": "rpm"}
